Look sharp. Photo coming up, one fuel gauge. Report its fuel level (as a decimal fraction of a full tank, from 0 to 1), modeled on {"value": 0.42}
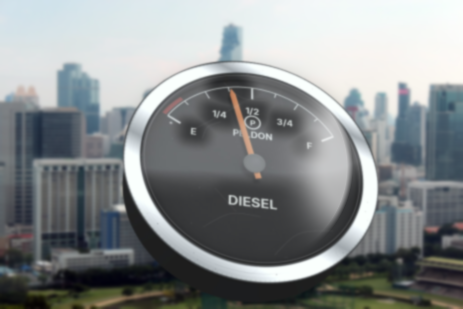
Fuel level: {"value": 0.375}
